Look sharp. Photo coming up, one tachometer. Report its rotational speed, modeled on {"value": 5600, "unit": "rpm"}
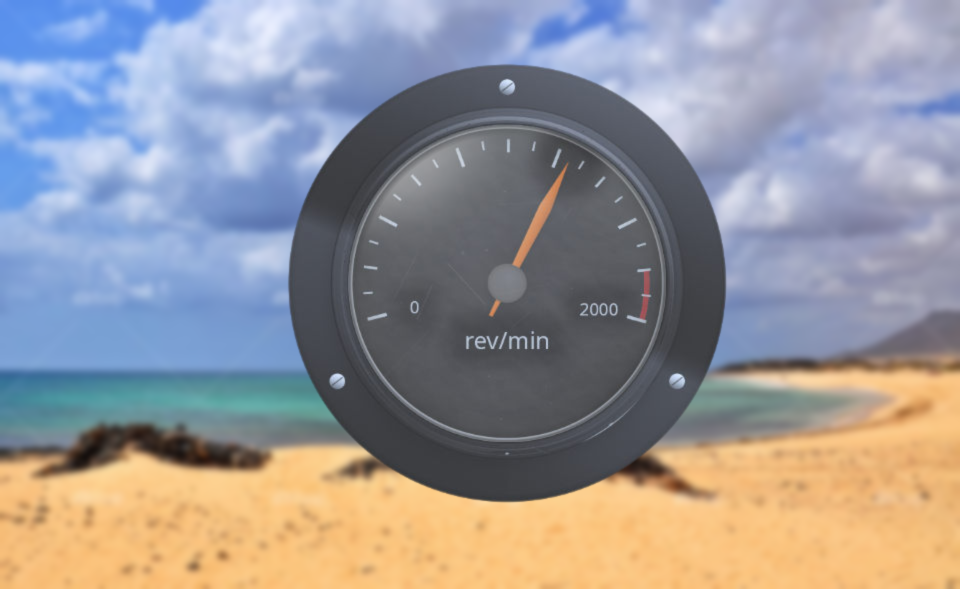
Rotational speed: {"value": 1250, "unit": "rpm"}
